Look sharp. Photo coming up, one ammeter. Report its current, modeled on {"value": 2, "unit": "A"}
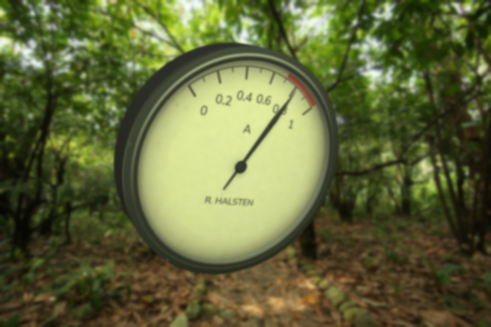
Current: {"value": 0.8, "unit": "A"}
